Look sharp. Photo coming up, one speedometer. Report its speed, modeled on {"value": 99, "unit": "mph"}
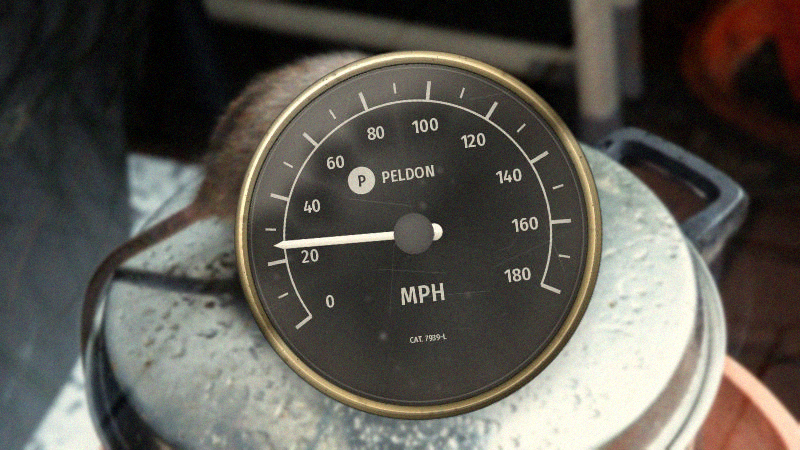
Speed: {"value": 25, "unit": "mph"}
